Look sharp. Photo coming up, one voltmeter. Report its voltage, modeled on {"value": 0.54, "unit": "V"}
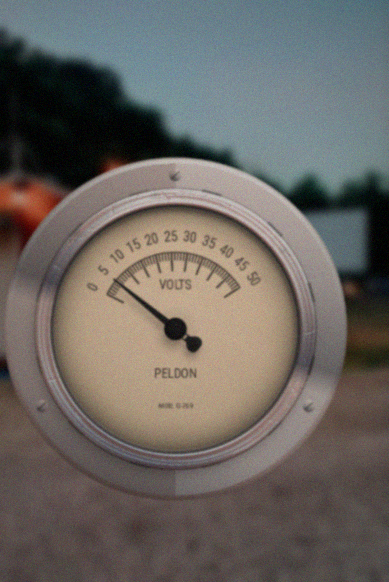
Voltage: {"value": 5, "unit": "V"}
